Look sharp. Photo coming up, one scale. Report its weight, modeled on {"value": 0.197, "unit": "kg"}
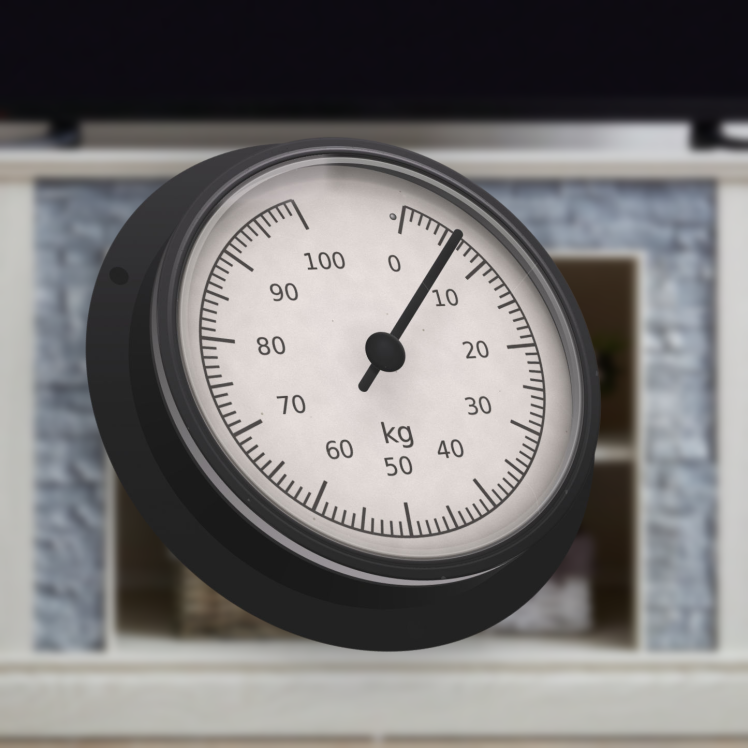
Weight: {"value": 6, "unit": "kg"}
